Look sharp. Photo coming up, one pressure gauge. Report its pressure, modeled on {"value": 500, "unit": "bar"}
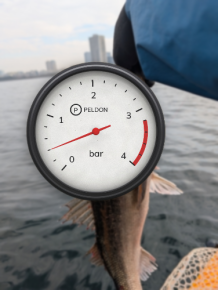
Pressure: {"value": 0.4, "unit": "bar"}
